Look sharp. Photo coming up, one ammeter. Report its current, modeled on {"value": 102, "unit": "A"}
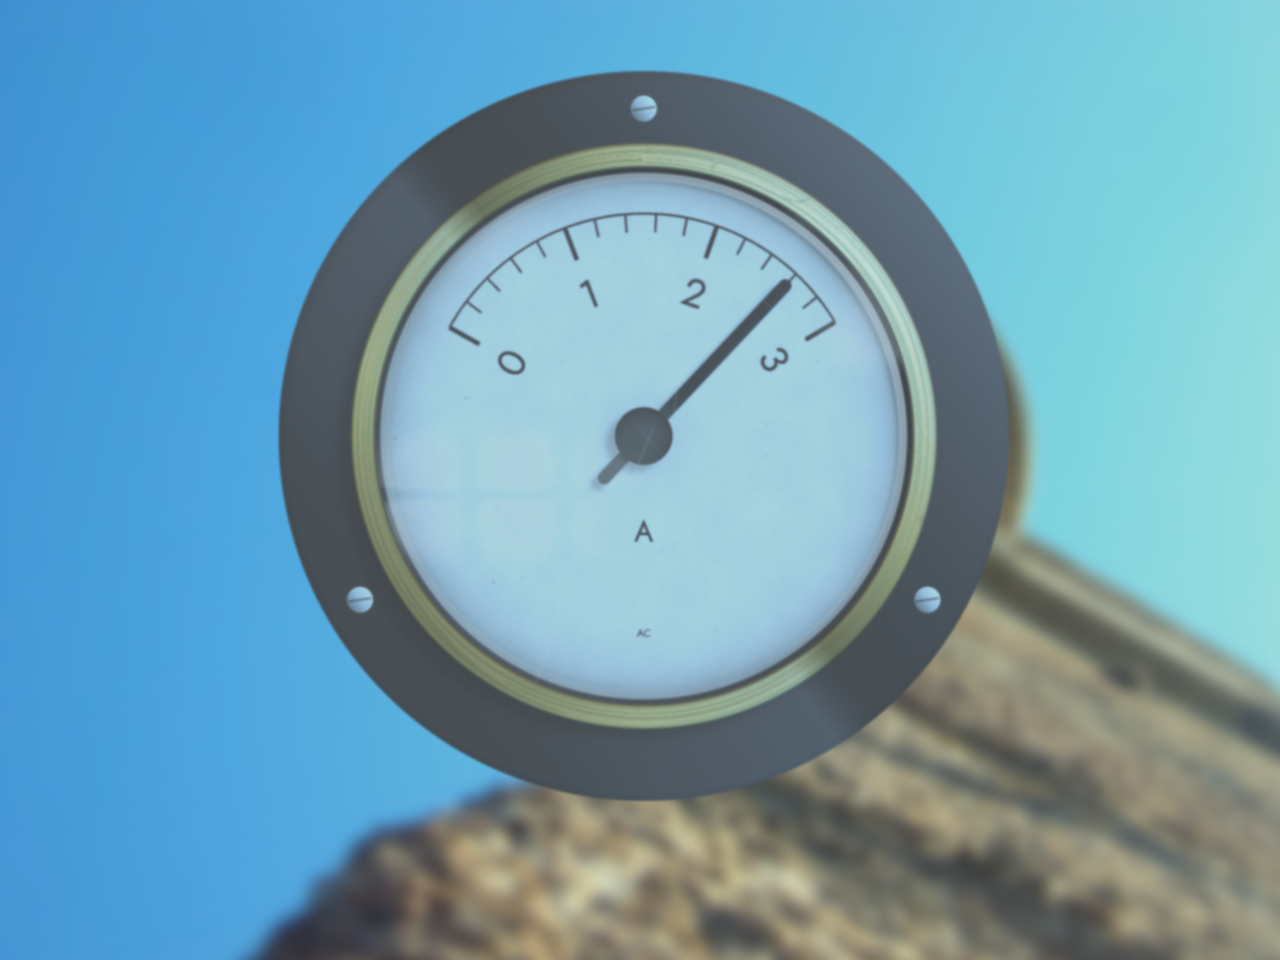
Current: {"value": 2.6, "unit": "A"}
